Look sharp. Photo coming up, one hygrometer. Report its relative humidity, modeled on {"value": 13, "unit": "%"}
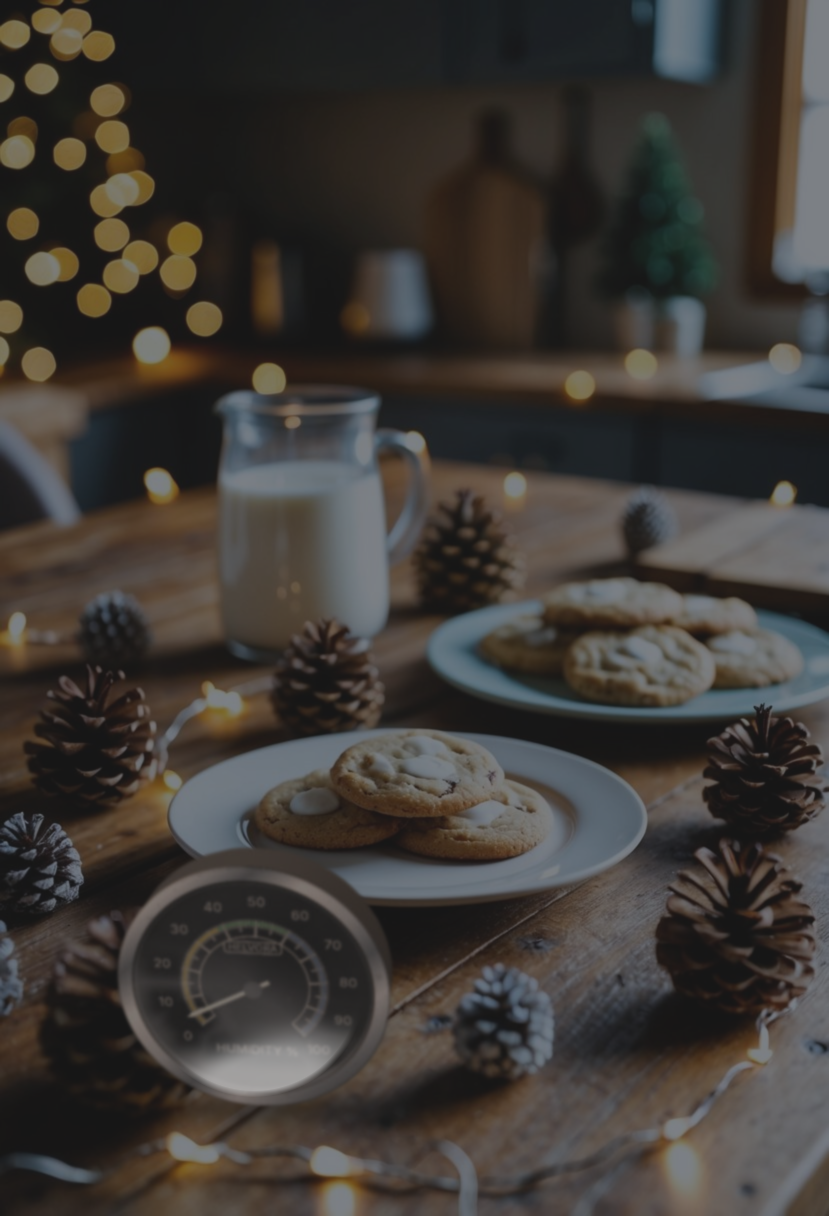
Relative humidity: {"value": 5, "unit": "%"}
